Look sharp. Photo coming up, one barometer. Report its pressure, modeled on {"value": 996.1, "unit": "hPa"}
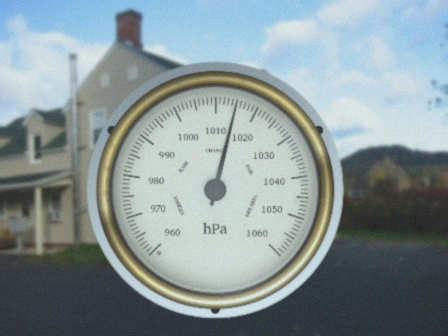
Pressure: {"value": 1015, "unit": "hPa"}
